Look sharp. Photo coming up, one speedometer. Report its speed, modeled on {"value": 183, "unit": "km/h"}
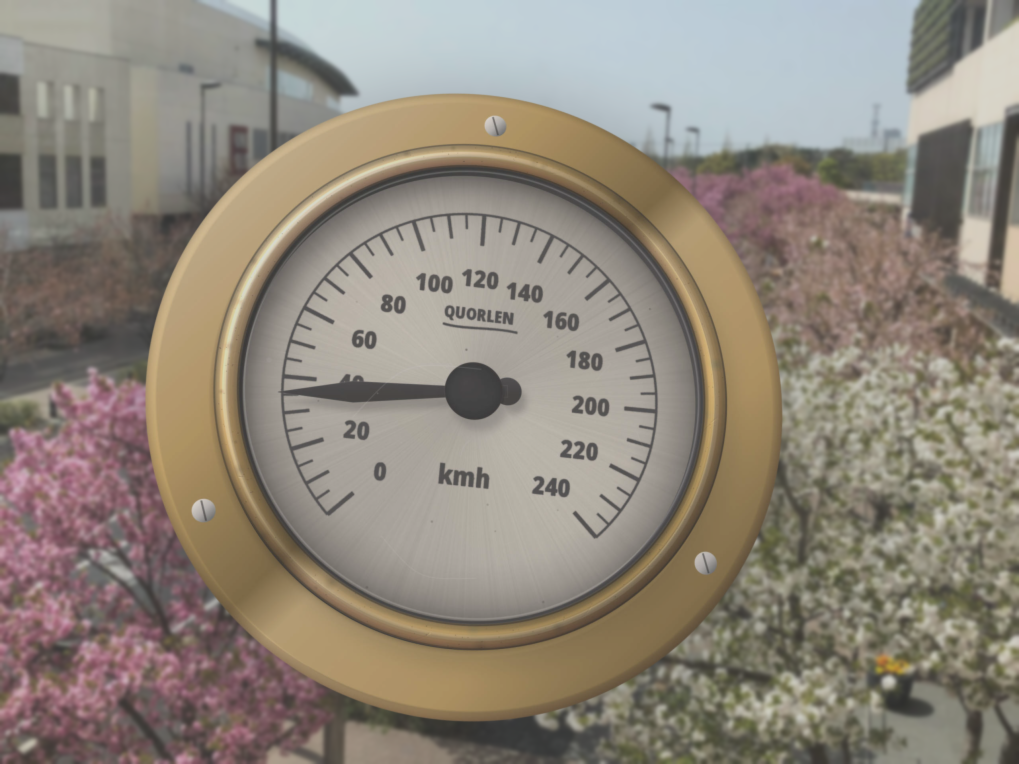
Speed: {"value": 35, "unit": "km/h"}
